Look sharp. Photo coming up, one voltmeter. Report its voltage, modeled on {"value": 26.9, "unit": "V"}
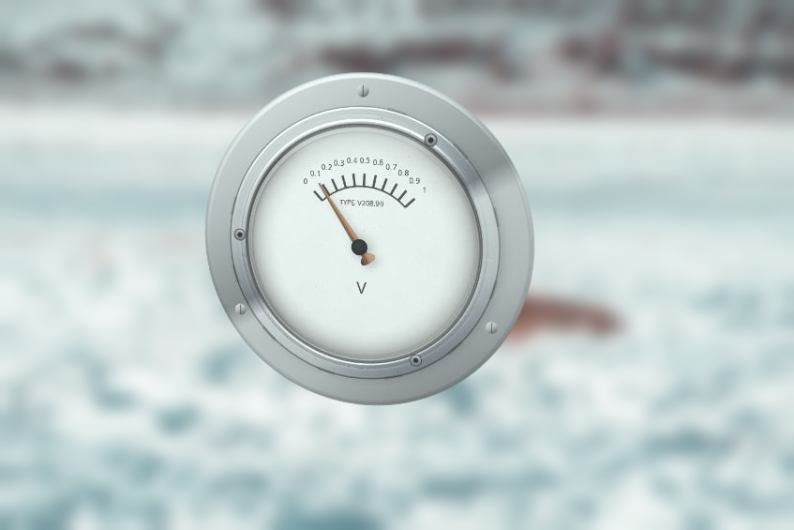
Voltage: {"value": 0.1, "unit": "V"}
